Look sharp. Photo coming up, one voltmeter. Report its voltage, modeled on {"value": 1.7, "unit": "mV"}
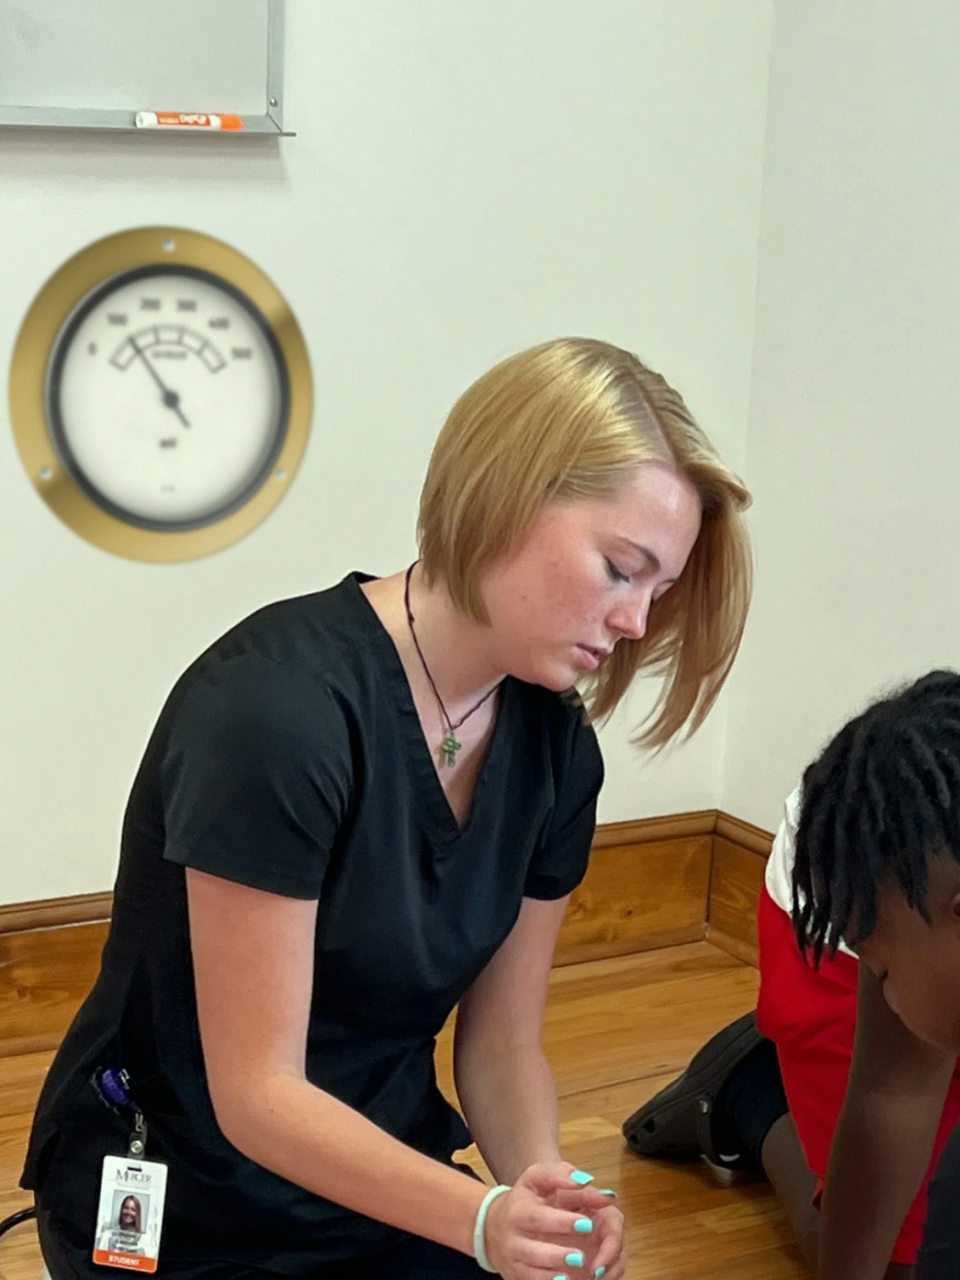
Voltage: {"value": 100, "unit": "mV"}
